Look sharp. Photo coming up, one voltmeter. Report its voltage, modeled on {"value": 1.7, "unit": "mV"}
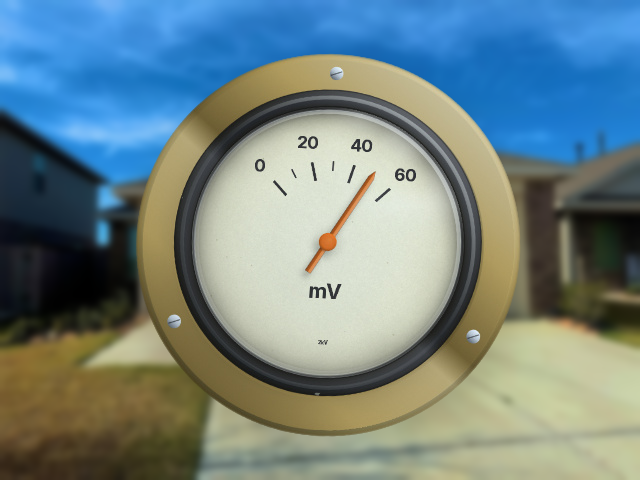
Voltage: {"value": 50, "unit": "mV"}
